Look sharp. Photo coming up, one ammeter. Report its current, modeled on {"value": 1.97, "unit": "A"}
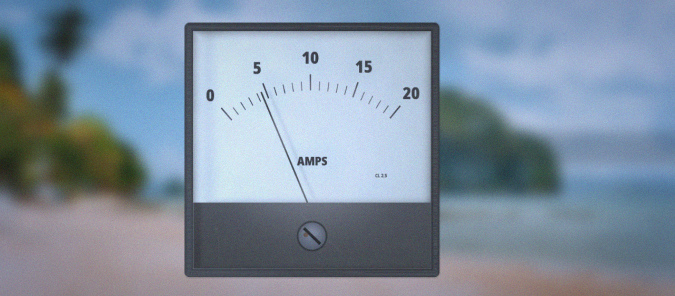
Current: {"value": 4.5, "unit": "A"}
